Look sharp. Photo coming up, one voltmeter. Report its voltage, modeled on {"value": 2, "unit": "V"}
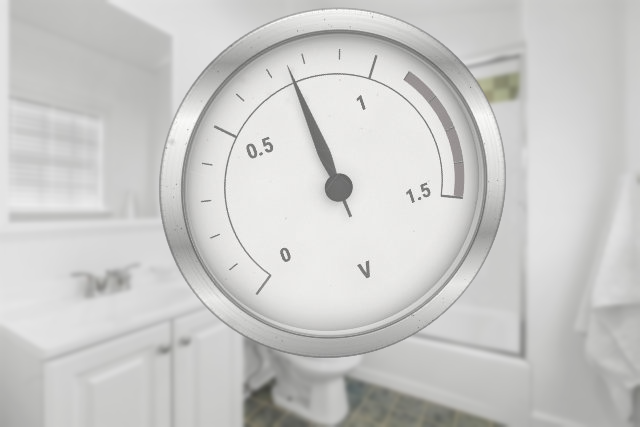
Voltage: {"value": 0.75, "unit": "V"}
